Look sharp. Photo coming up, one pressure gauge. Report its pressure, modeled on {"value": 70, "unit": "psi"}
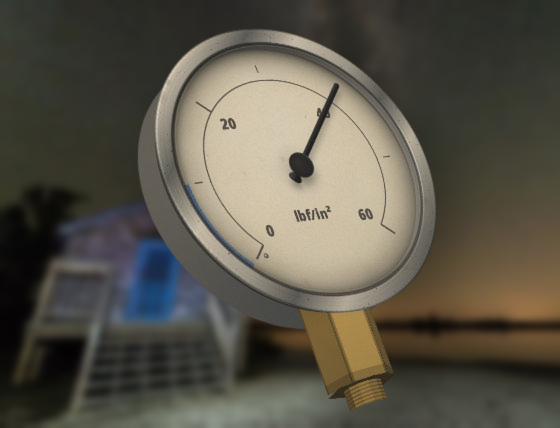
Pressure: {"value": 40, "unit": "psi"}
